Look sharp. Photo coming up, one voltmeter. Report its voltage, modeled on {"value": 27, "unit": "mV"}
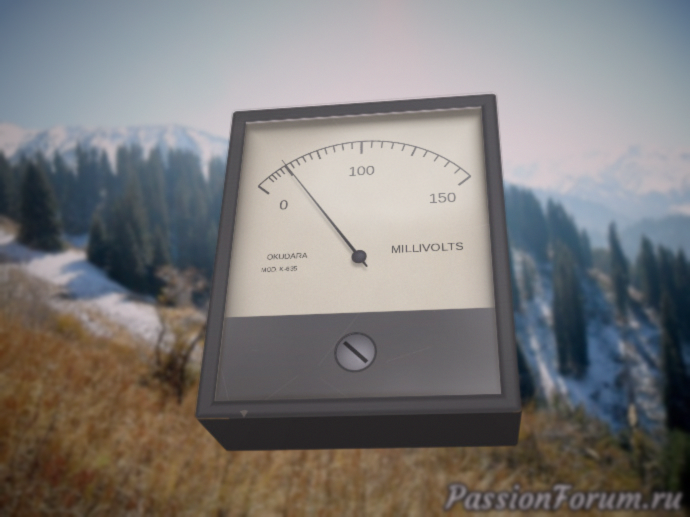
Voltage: {"value": 50, "unit": "mV"}
